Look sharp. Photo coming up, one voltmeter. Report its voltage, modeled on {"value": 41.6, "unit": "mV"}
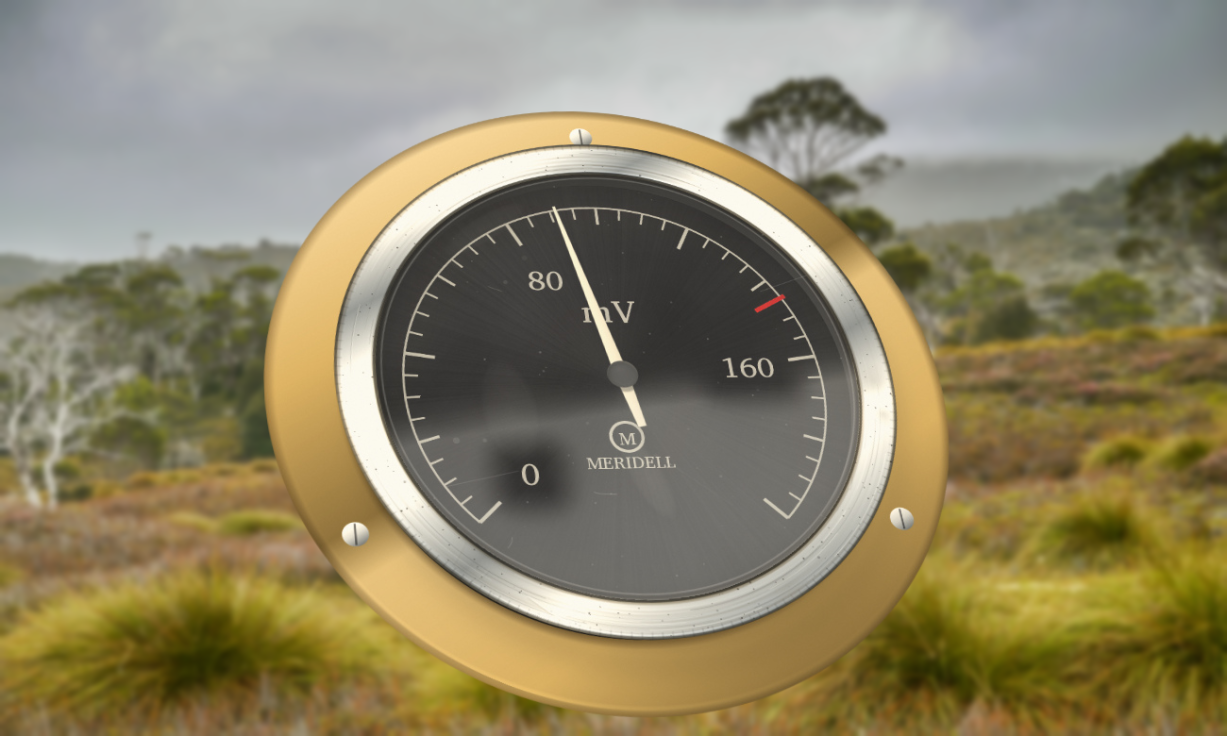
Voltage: {"value": 90, "unit": "mV"}
